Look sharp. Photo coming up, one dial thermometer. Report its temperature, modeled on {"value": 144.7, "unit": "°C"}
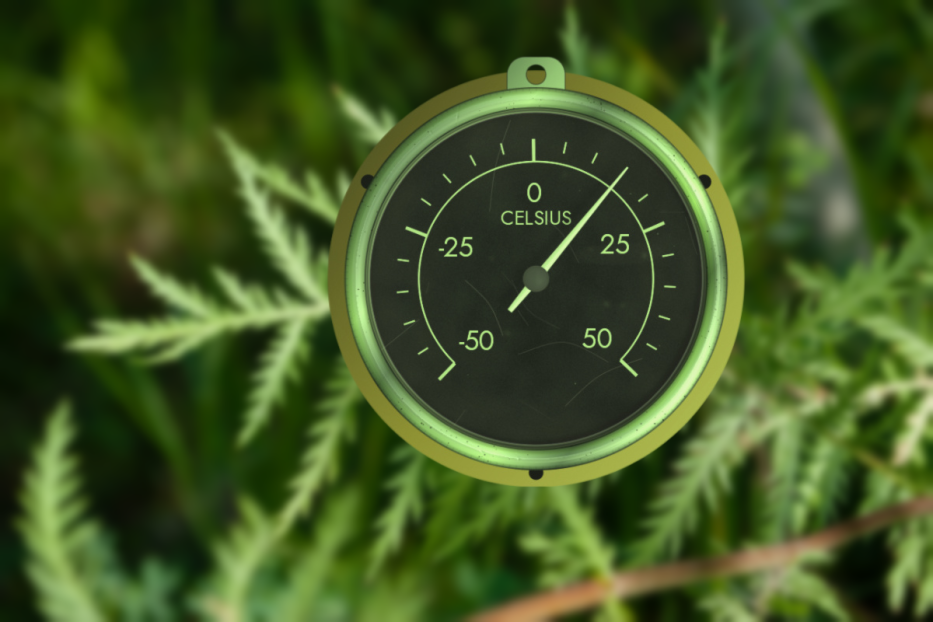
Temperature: {"value": 15, "unit": "°C"}
